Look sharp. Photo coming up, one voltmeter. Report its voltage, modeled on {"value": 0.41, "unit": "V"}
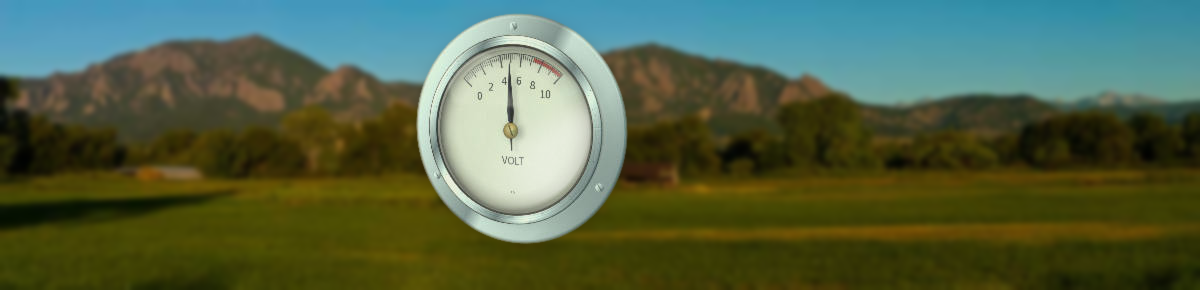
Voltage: {"value": 5, "unit": "V"}
